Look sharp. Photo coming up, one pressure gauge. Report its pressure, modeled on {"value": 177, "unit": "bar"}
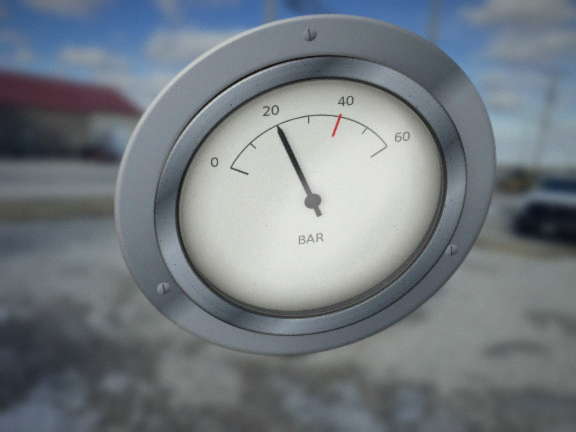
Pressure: {"value": 20, "unit": "bar"}
